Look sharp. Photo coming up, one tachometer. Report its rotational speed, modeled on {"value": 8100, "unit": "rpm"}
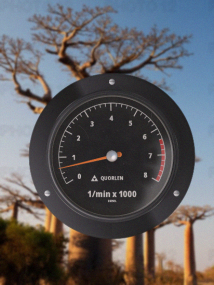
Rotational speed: {"value": 600, "unit": "rpm"}
